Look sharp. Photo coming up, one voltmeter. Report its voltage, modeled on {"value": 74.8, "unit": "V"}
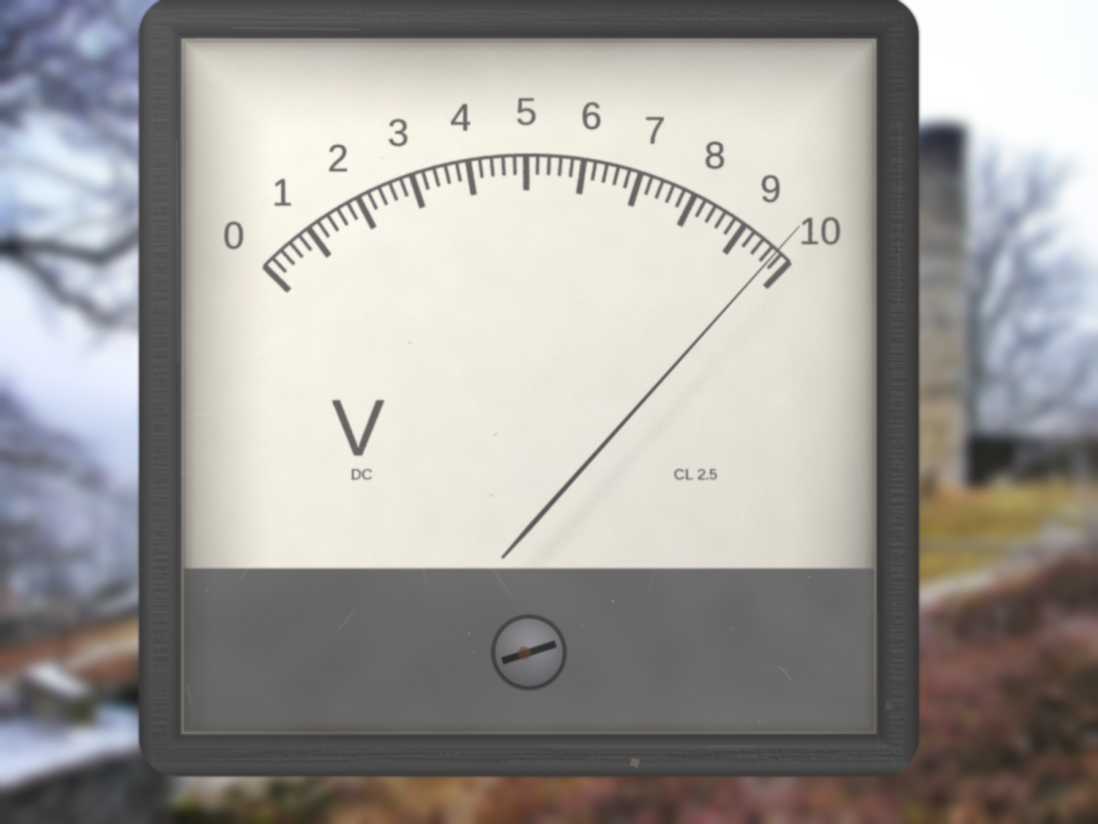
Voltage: {"value": 9.7, "unit": "V"}
